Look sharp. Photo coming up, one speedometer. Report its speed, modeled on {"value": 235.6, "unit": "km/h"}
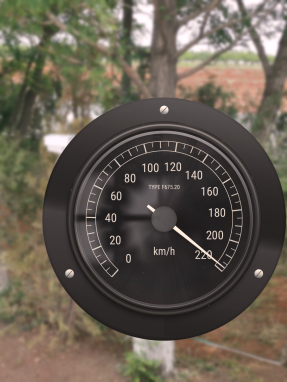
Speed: {"value": 217.5, "unit": "km/h"}
